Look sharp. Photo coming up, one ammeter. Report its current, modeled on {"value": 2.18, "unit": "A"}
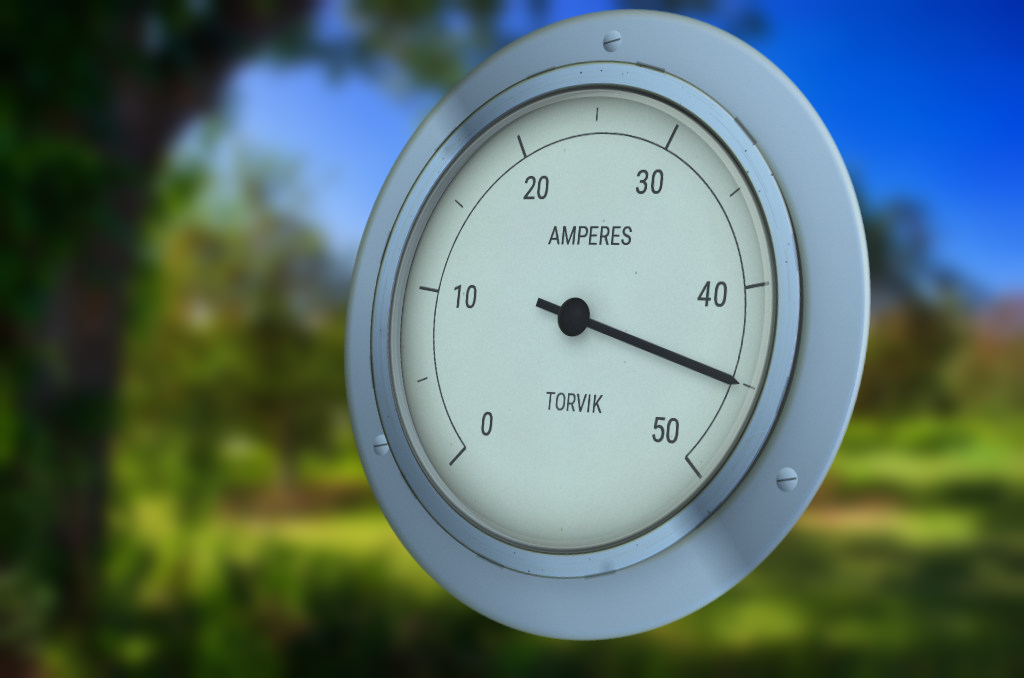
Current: {"value": 45, "unit": "A"}
